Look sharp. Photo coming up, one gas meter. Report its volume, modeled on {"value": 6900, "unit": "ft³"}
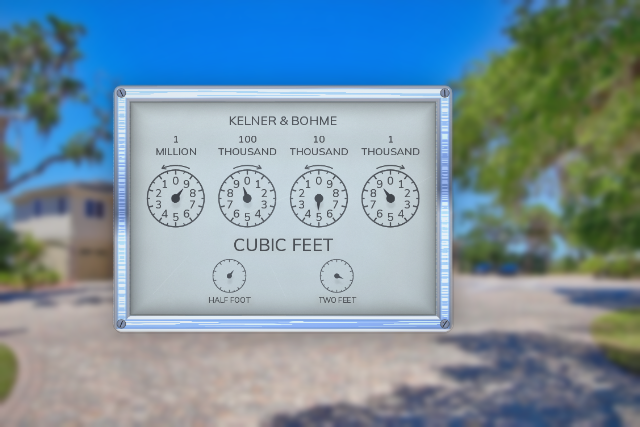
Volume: {"value": 894900, "unit": "ft³"}
